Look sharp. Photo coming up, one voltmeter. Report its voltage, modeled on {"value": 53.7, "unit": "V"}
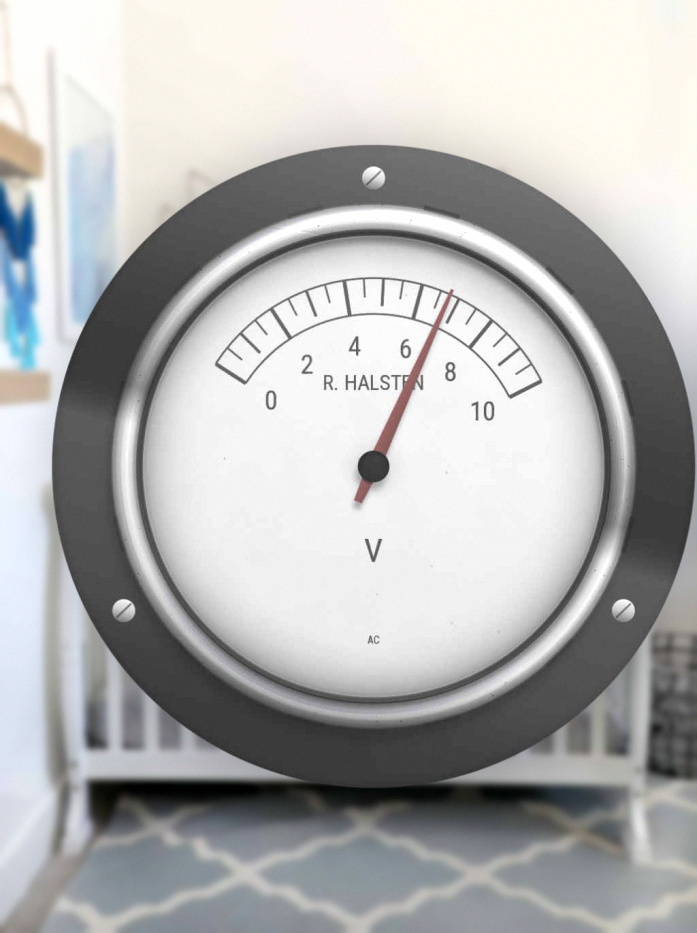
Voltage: {"value": 6.75, "unit": "V"}
